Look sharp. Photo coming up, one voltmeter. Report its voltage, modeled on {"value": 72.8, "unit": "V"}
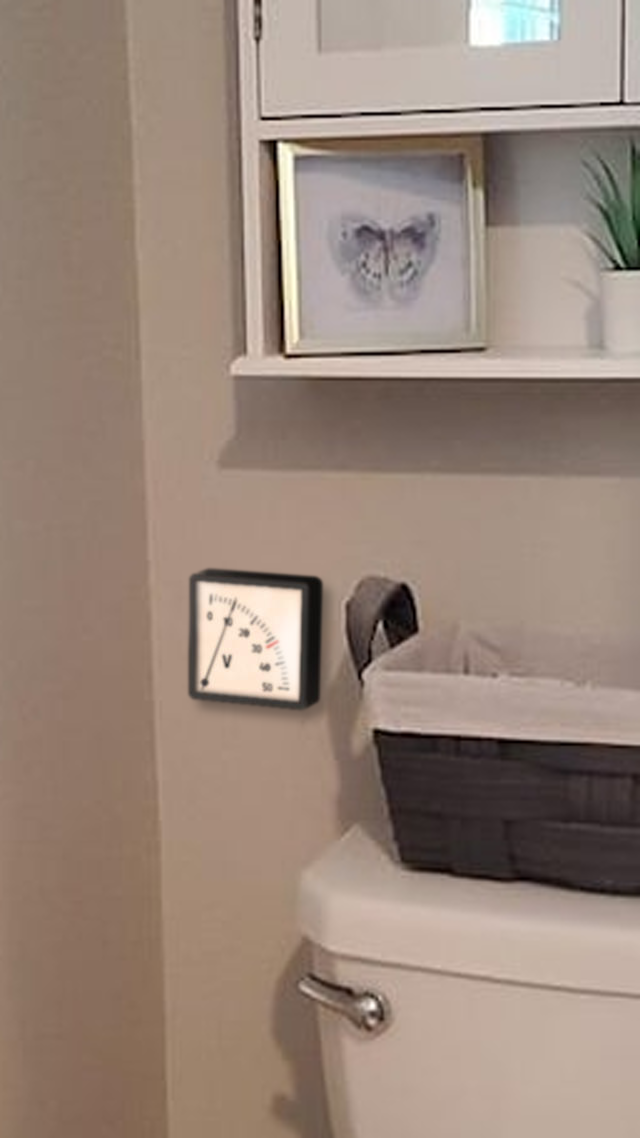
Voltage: {"value": 10, "unit": "V"}
